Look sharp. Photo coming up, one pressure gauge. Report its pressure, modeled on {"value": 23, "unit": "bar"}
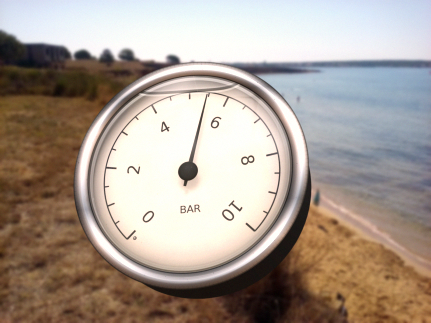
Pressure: {"value": 5.5, "unit": "bar"}
